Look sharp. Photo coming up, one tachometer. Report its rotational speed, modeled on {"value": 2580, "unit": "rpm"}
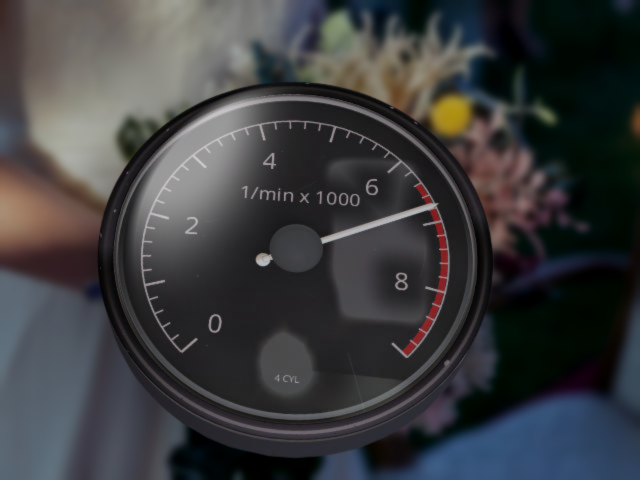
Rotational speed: {"value": 6800, "unit": "rpm"}
